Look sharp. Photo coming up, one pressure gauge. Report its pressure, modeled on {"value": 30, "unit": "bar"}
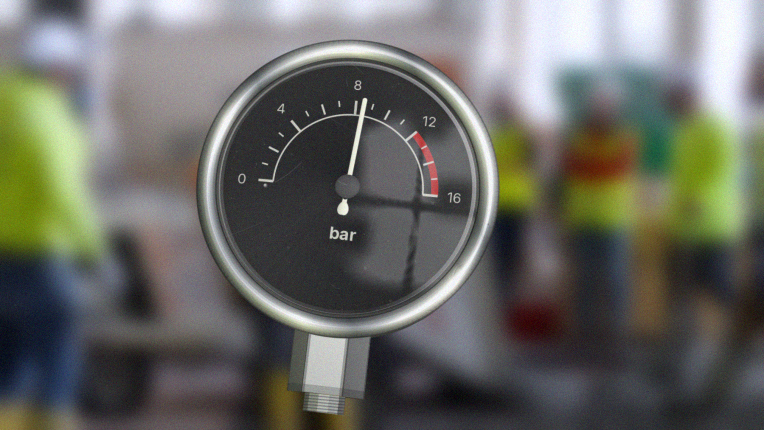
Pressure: {"value": 8.5, "unit": "bar"}
